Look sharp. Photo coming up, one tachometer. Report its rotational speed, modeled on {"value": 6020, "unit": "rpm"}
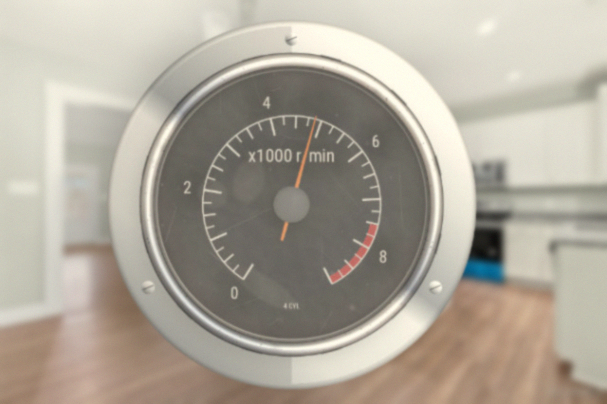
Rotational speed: {"value": 4875, "unit": "rpm"}
